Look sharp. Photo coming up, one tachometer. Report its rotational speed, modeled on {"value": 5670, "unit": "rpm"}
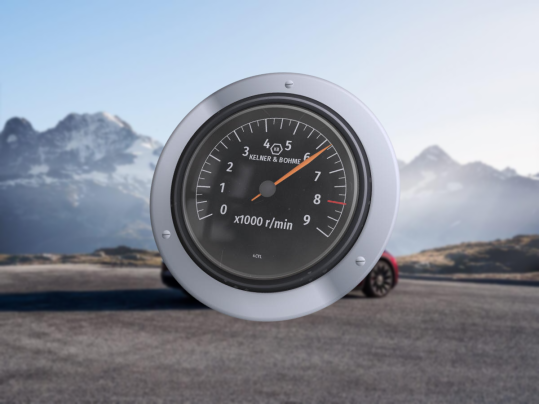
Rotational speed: {"value": 6250, "unit": "rpm"}
